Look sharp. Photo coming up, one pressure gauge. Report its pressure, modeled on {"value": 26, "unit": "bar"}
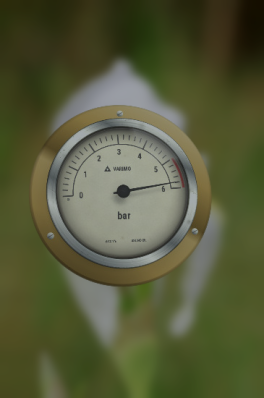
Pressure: {"value": 5.8, "unit": "bar"}
